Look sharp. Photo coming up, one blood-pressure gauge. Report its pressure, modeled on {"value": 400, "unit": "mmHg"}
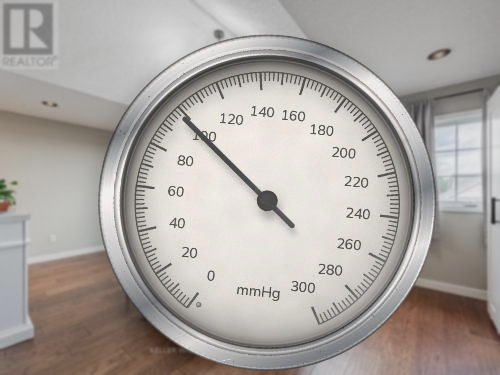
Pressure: {"value": 98, "unit": "mmHg"}
